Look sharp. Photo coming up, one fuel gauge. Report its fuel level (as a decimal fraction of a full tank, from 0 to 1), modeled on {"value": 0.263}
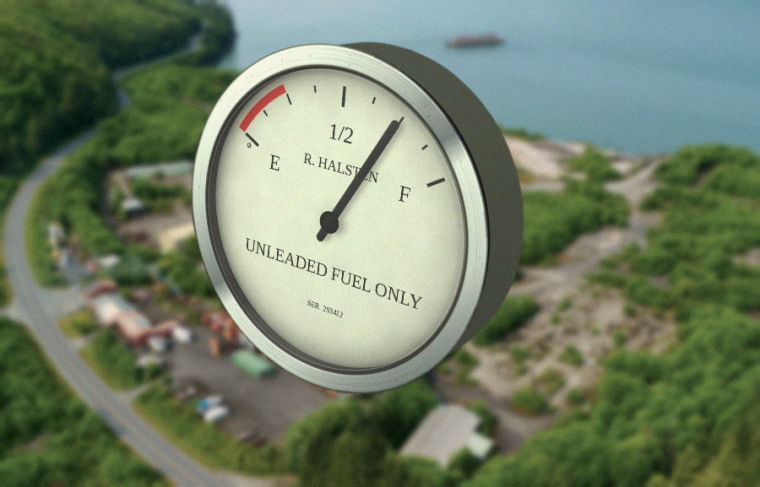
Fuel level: {"value": 0.75}
